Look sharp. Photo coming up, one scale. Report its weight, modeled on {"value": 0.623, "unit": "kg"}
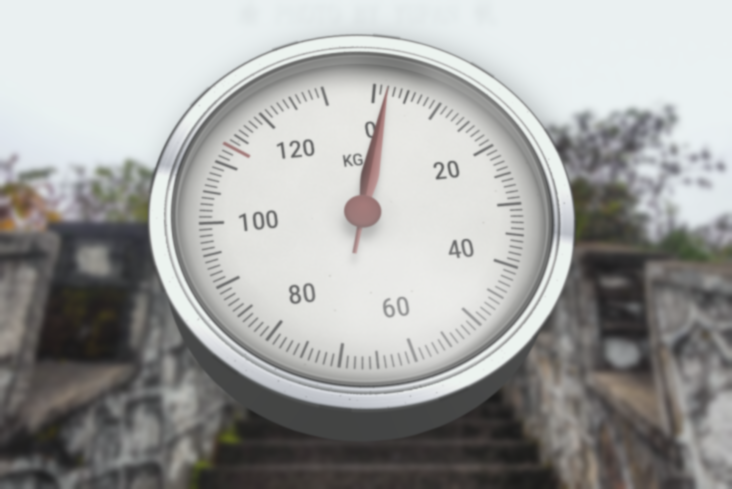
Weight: {"value": 2, "unit": "kg"}
